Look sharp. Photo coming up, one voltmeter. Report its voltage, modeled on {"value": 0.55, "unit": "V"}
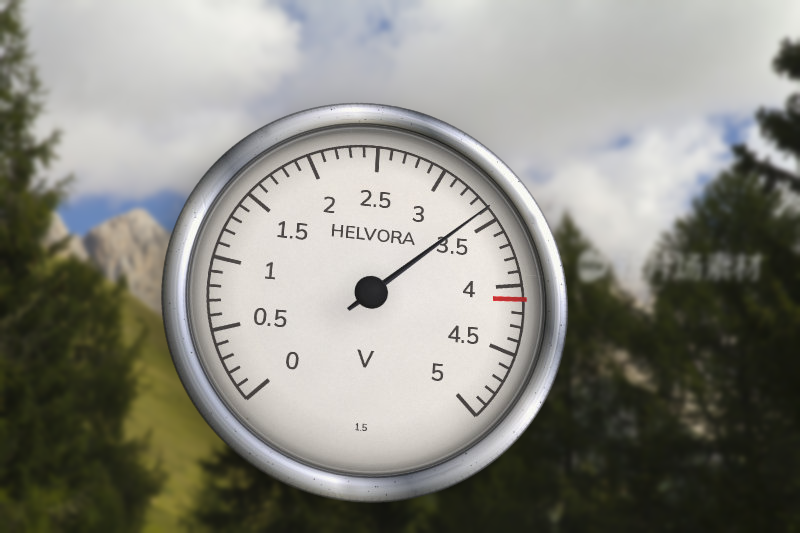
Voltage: {"value": 3.4, "unit": "V"}
